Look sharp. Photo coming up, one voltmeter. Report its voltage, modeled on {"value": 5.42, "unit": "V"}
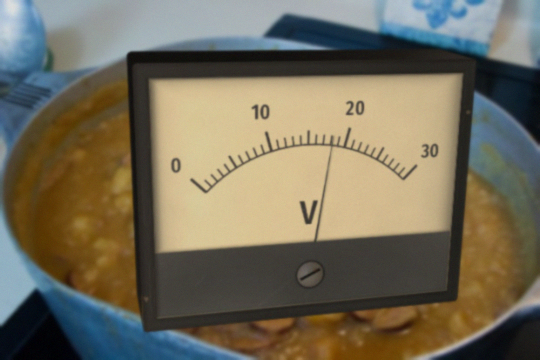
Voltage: {"value": 18, "unit": "V"}
